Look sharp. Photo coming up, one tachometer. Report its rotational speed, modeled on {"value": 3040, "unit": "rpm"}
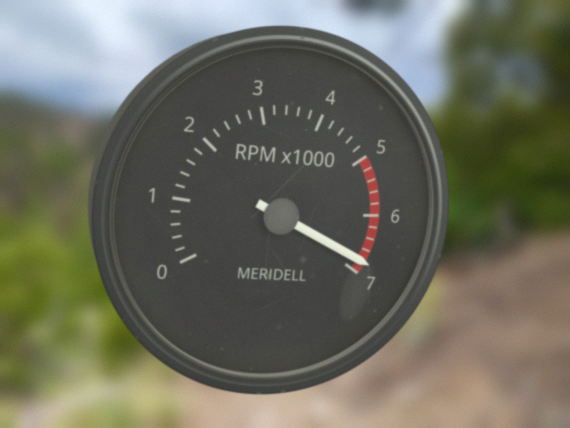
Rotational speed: {"value": 6800, "unit": "rpm"}
